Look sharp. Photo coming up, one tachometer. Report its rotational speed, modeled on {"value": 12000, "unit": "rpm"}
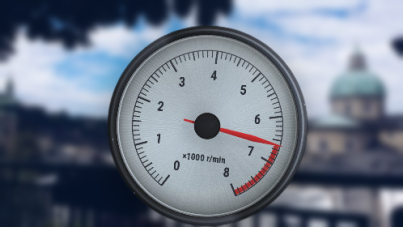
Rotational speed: {"value": 6600, "unit": "rpm"}
